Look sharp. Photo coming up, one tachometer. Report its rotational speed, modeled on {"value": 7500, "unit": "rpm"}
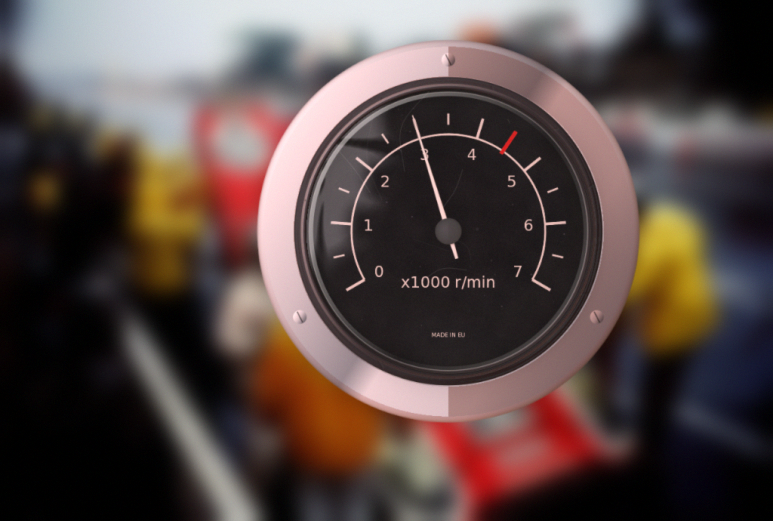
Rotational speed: {"value": 3000, "unit": "rpm"}
